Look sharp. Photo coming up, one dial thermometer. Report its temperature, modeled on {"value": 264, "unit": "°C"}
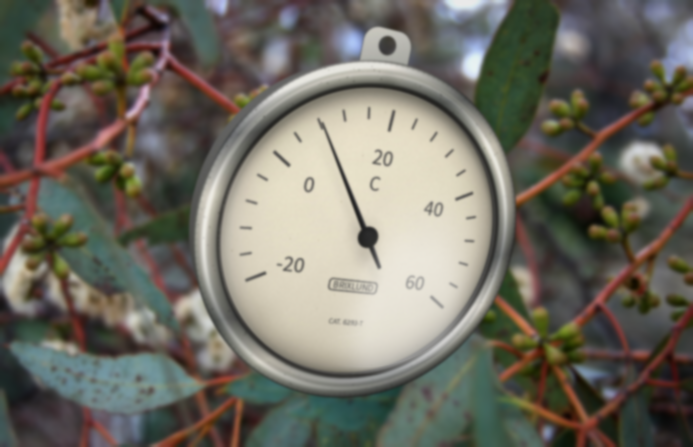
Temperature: {"value": 8, "unit": "°C"}
